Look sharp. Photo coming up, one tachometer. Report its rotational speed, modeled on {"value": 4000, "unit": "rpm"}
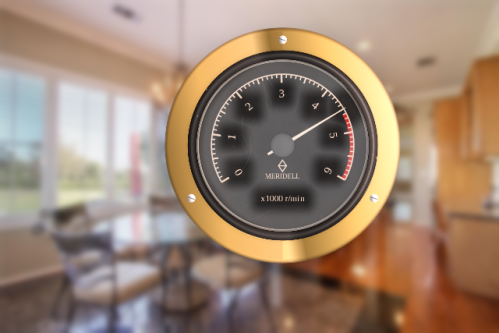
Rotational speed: {"value": 4500, "unit": "rpm"}
